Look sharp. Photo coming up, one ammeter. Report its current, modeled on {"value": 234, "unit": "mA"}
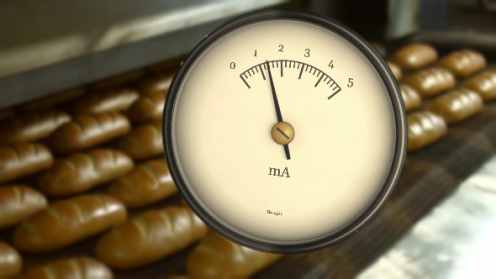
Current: {"value": 1.4, "unit": "mA"}
